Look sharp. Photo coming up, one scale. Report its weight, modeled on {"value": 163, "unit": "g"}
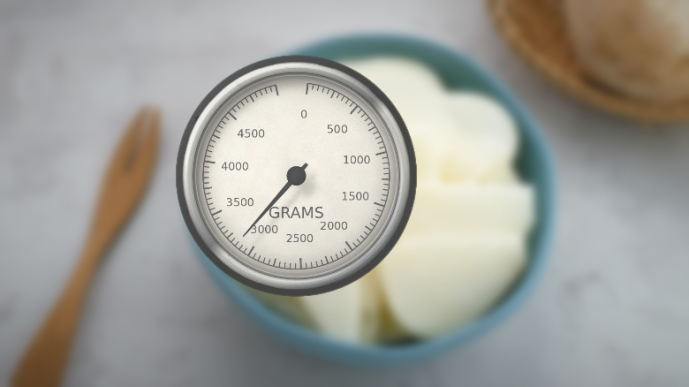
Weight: {"value": 3150, "unit": "g"}
